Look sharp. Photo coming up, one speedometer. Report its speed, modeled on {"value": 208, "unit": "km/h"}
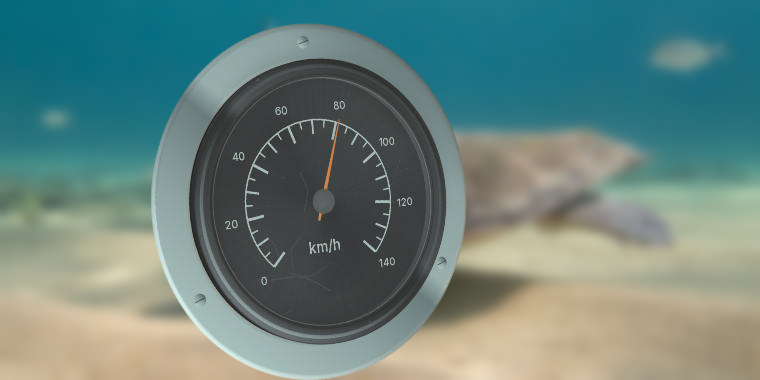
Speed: {"value": 80, "unit": "km/h"}
